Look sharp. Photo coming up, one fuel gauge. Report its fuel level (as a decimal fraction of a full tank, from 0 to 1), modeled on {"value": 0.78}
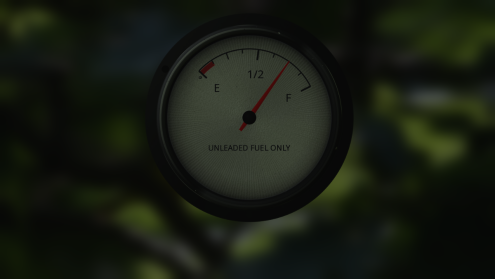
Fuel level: {"value": 0.75}
